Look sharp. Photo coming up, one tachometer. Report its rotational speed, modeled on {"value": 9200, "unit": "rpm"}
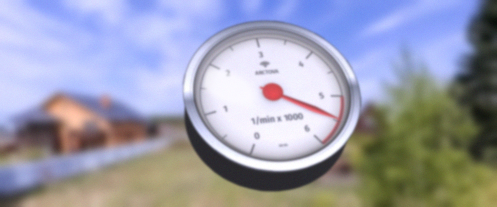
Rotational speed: {"value": 5500, "unit": "rpm"}
